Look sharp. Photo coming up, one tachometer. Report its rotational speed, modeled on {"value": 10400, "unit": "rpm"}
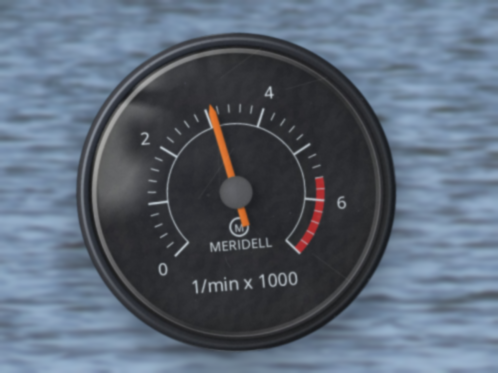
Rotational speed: {"value": 3100, "unit": "rpm"}
